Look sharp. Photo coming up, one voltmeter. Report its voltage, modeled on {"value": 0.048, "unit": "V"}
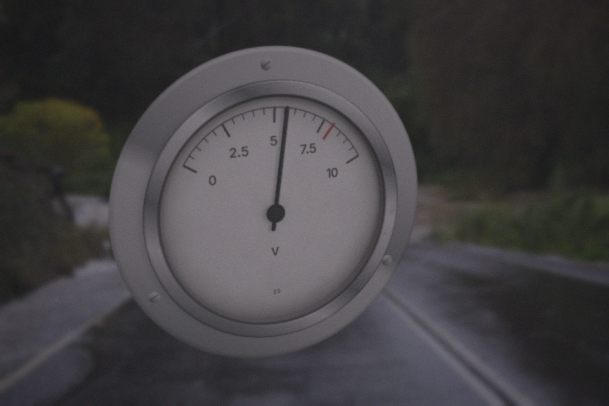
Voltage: {"value": 5.5, "unit": "V"}
